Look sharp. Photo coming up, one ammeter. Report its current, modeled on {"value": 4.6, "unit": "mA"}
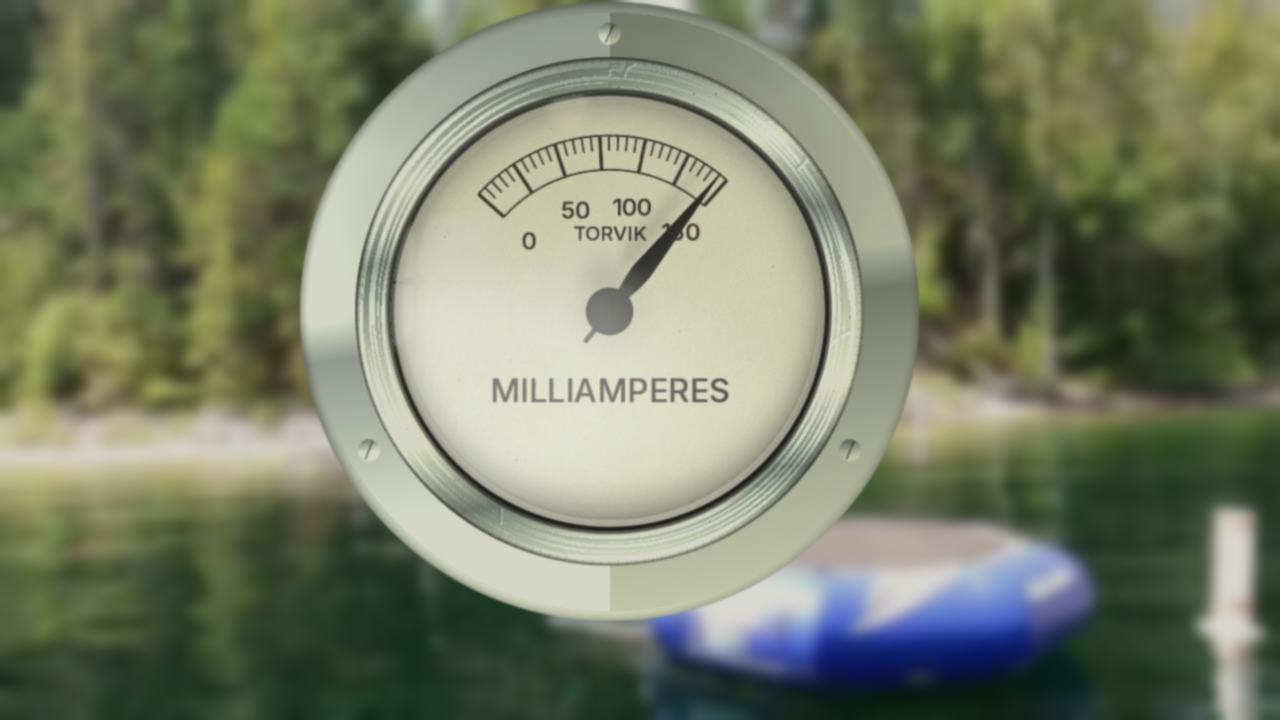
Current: {"value": 145, "unit": "mA"}
